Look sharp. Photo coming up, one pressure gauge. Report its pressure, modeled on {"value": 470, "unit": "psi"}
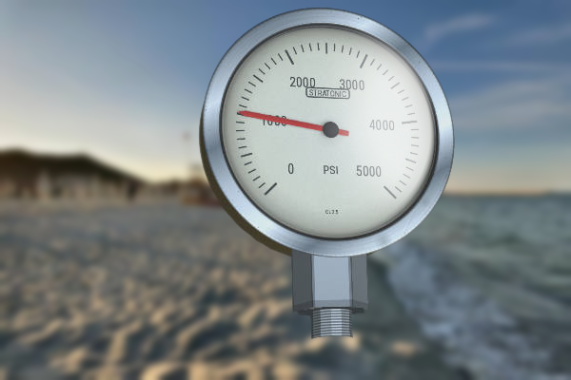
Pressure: {"value": 1000, "unit": "psi"}
